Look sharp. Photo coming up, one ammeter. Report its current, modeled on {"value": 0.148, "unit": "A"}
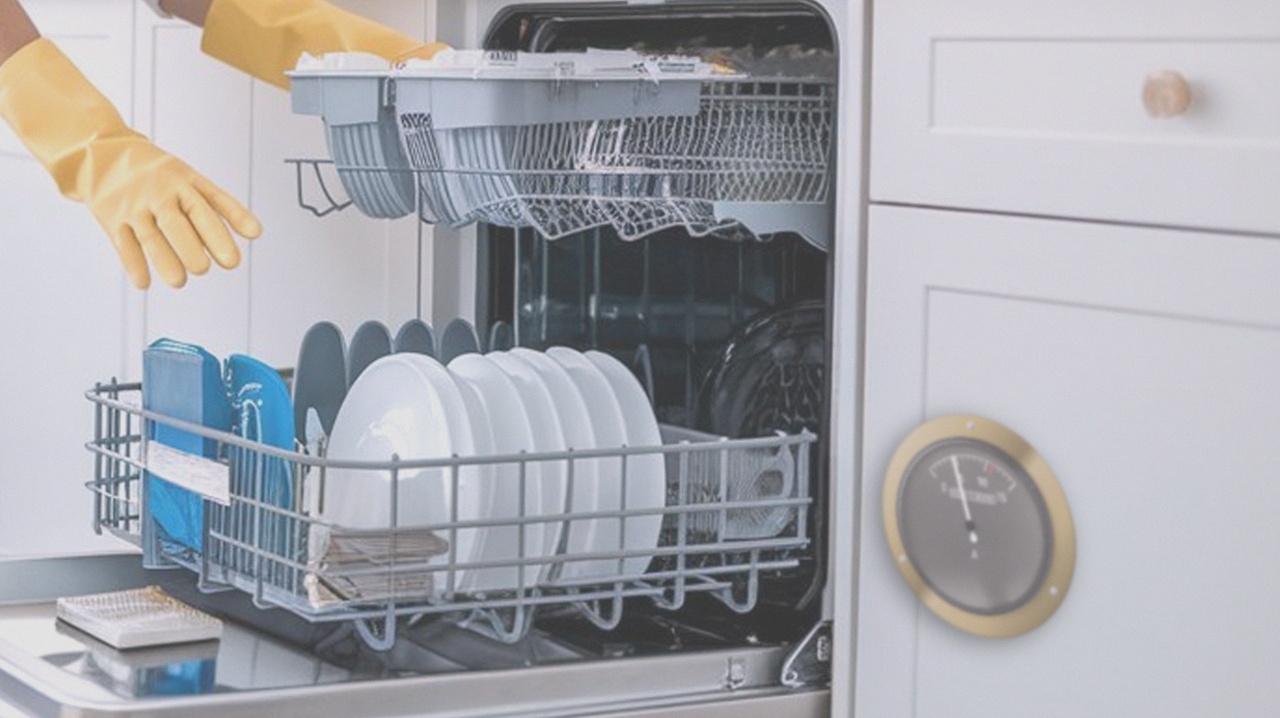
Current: {"value": 5, "unit": "A"}
